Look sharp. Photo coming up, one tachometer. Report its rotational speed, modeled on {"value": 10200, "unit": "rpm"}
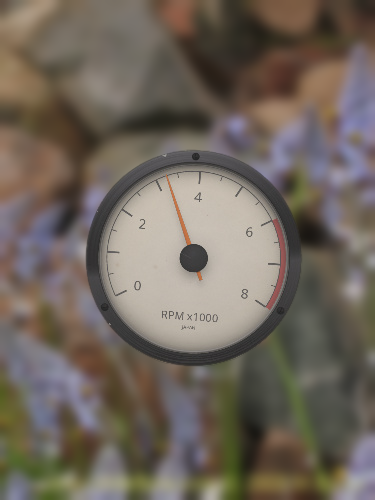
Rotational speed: {"value": 3250, "unit": "rpm"}
